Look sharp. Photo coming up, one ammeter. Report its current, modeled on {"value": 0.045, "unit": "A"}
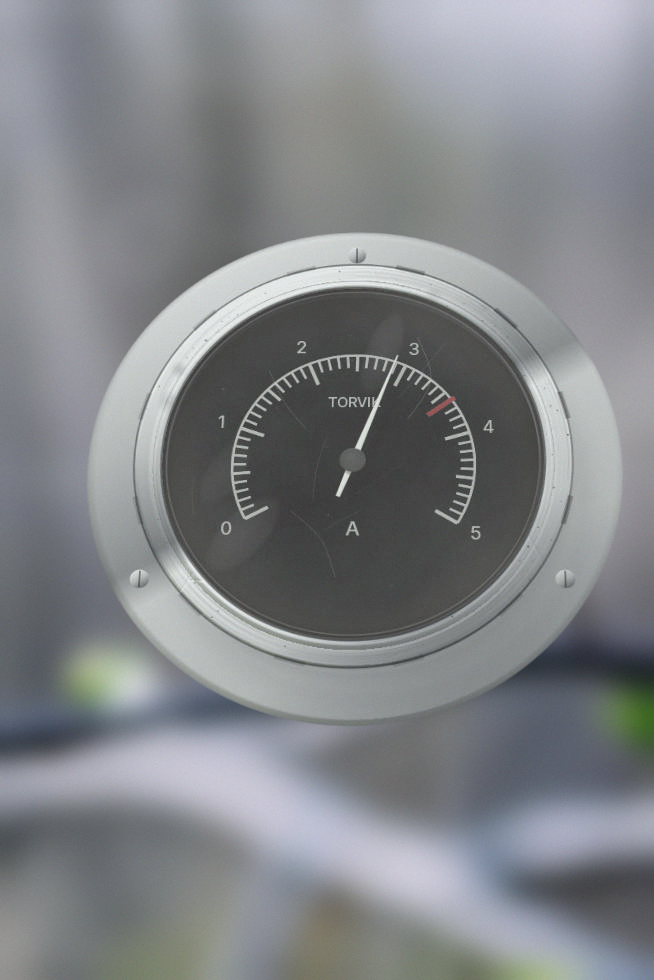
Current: {"value": 2.9, "unit": "A"}
